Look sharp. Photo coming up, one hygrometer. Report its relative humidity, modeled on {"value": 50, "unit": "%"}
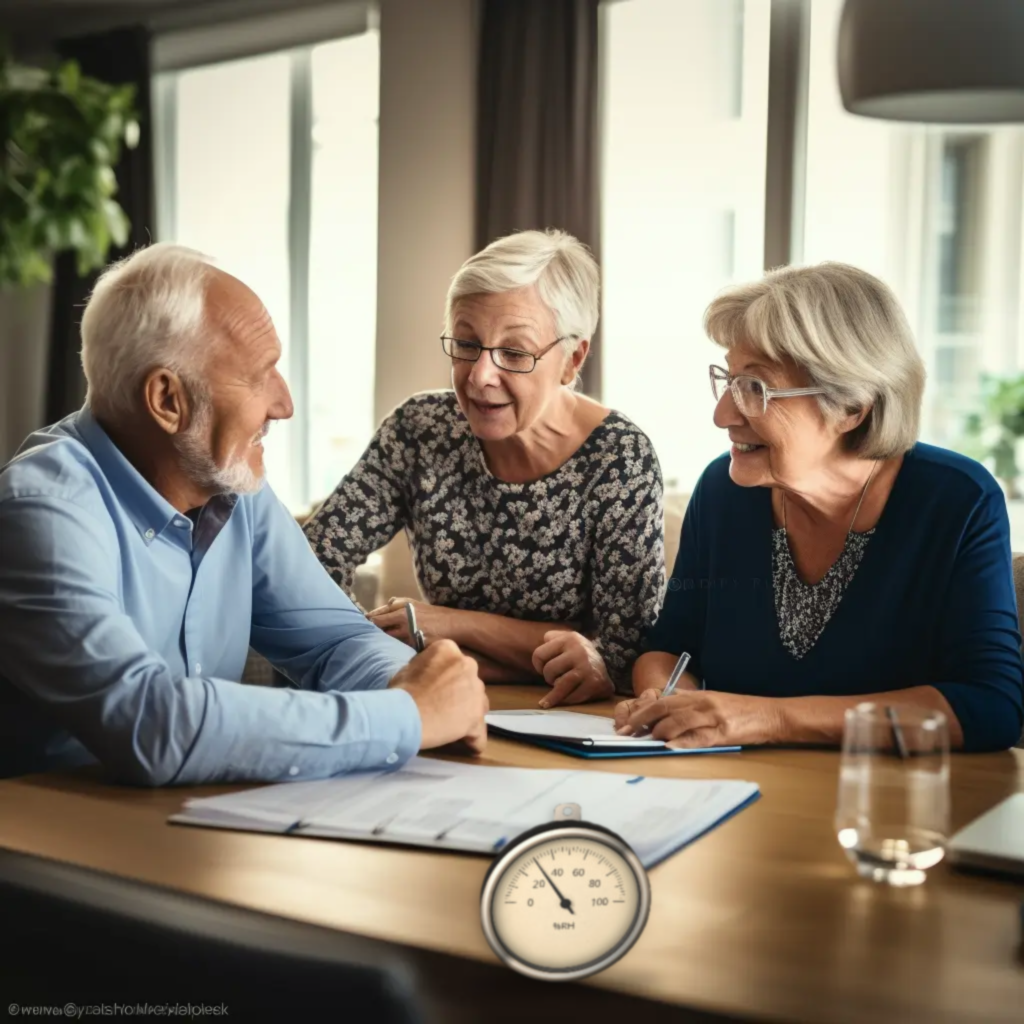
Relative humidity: {"value": 30, "unit": "%"}
